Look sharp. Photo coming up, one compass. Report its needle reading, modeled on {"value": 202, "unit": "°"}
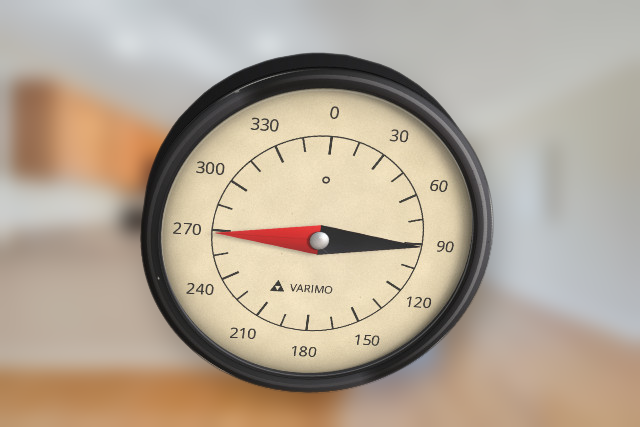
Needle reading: {"value": 270, "unit": "°"}
